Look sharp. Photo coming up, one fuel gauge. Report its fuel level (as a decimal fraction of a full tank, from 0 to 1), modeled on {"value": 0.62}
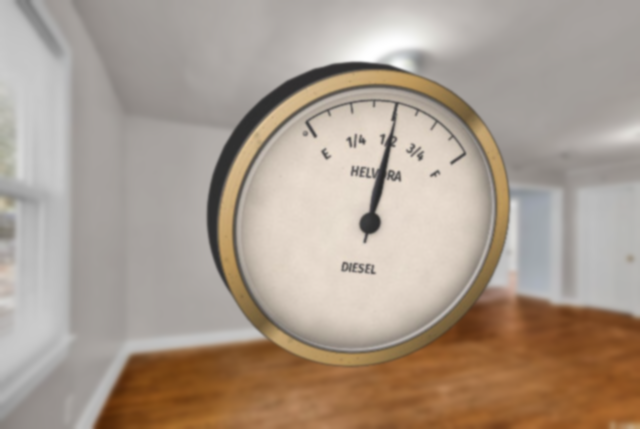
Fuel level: {"value": 0.5}
